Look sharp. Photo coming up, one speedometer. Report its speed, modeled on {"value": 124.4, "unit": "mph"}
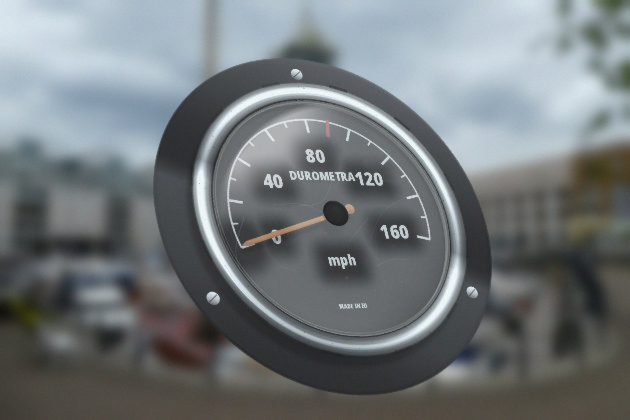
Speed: {"value": 0, "unit": "mph"}
